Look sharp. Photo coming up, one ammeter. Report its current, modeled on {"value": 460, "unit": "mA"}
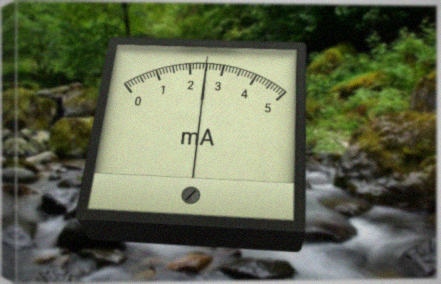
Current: {"value": 2.5, "unit": "mA"}
